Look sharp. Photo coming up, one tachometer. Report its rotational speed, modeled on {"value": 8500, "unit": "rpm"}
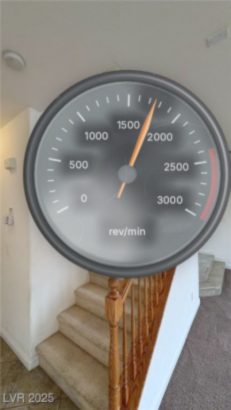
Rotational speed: {"value": 1750, "unit": "rpm"}
